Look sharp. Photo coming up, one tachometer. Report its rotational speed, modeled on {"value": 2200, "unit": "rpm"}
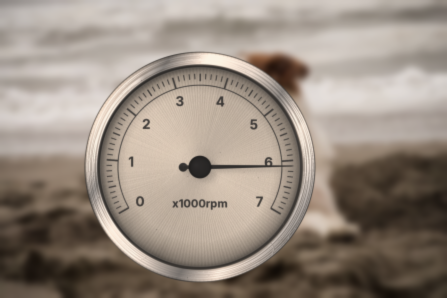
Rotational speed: {"value": 6100, "unit": "rpm"}
